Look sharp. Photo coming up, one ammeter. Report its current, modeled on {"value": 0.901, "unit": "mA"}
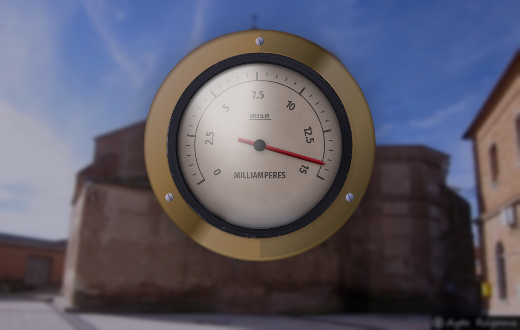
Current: {"value": 14.25, "unit": "mA"}
